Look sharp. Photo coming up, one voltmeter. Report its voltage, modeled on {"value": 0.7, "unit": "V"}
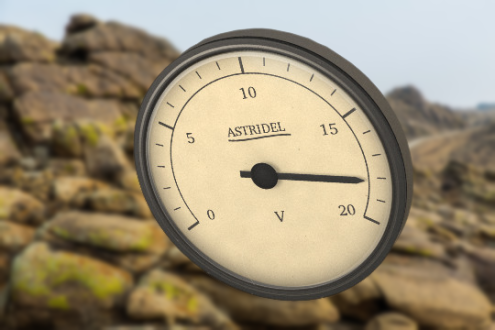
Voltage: {"value": 18, "unit": "V"}
